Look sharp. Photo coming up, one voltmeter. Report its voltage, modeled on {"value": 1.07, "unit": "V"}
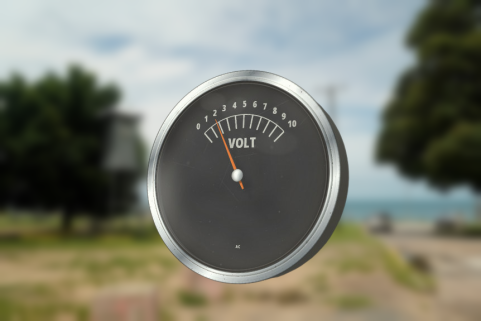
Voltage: {"value": 2, "unit": "V"}
